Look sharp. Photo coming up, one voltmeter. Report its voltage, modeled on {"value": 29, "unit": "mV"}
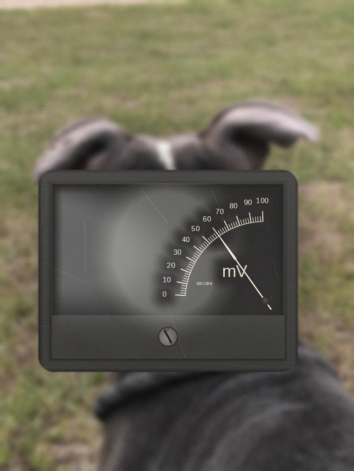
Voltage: {"value": 60, "unit": "mV"}
